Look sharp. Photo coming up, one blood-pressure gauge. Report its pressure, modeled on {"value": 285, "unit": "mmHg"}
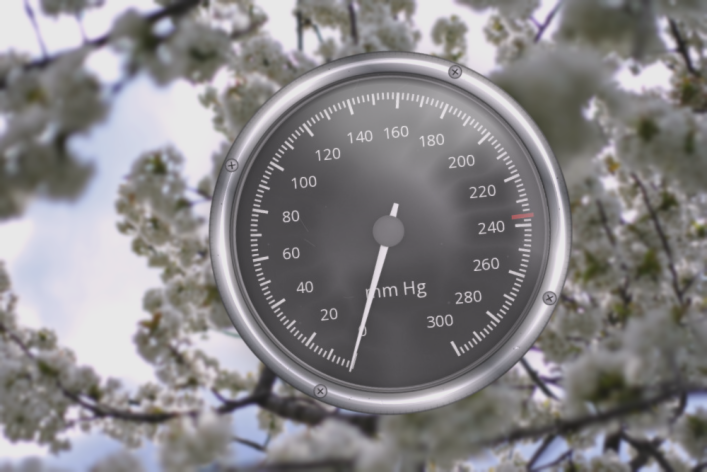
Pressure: {"value": 0, "unit": "mmHg"}
